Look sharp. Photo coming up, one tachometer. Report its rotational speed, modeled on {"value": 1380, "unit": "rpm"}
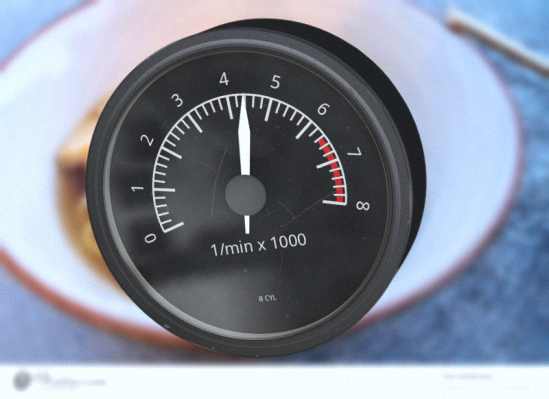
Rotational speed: {"value": 4400, "unit": "rpm"}
